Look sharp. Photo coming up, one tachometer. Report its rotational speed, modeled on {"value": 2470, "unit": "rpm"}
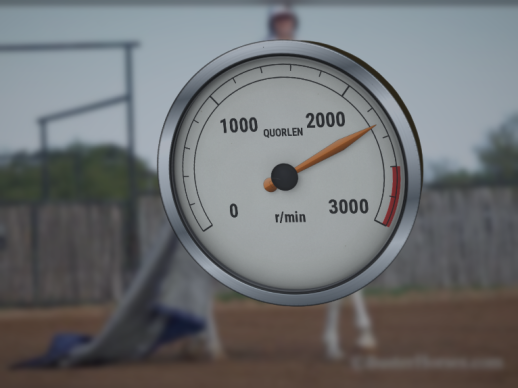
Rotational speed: {"value": 2300, "unit": "rpm"}
